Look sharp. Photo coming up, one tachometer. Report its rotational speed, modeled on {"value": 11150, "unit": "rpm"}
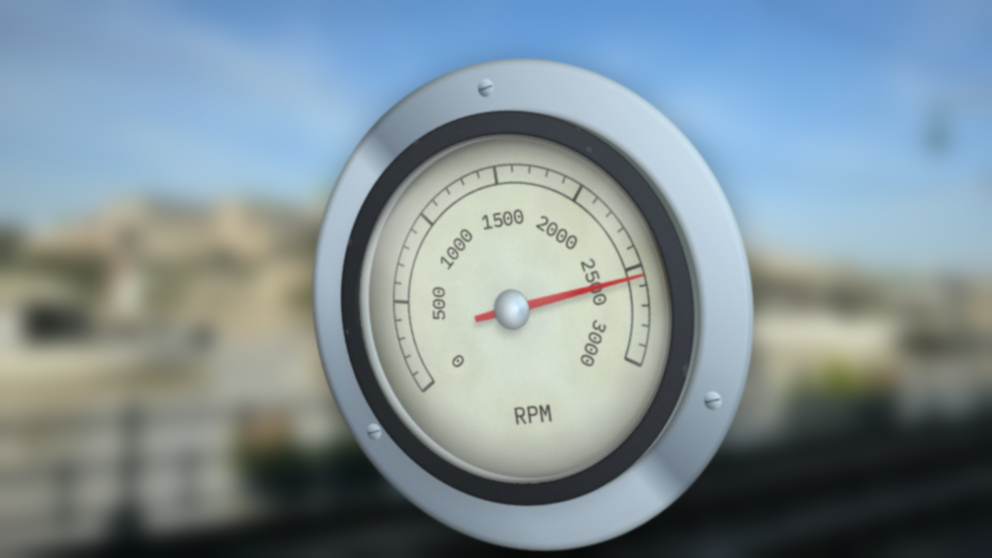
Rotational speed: {"value": 2550, "unit": "rpm"}
